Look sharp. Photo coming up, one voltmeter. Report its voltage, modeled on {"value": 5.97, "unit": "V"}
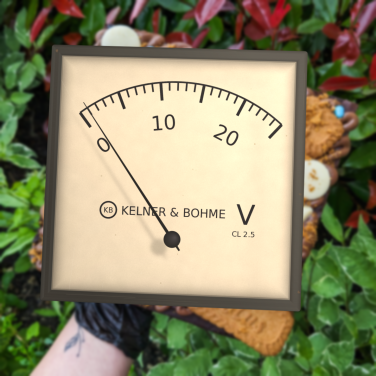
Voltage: {"value": 1, "unit": "V"}
